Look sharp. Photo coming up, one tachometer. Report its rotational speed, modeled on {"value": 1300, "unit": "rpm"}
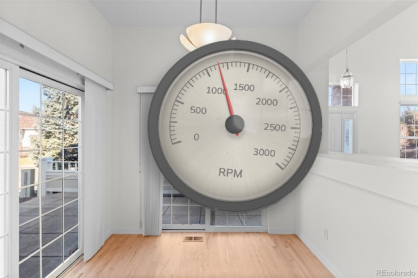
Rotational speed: {"value": 1150, "unit": "rpm"}
